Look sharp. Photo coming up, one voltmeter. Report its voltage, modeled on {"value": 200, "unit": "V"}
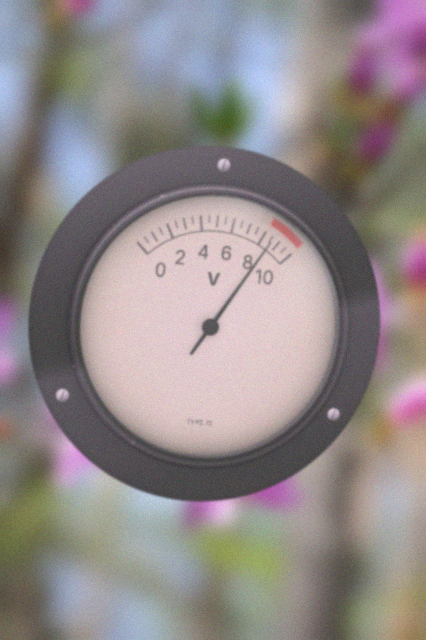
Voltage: {"value": 8.5, "unit": "V"}
